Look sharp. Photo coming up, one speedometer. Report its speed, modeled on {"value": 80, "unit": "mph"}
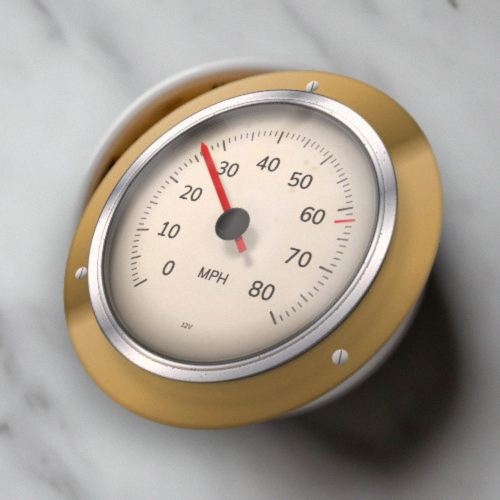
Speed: {"value": 27, "unit": "mph"}
